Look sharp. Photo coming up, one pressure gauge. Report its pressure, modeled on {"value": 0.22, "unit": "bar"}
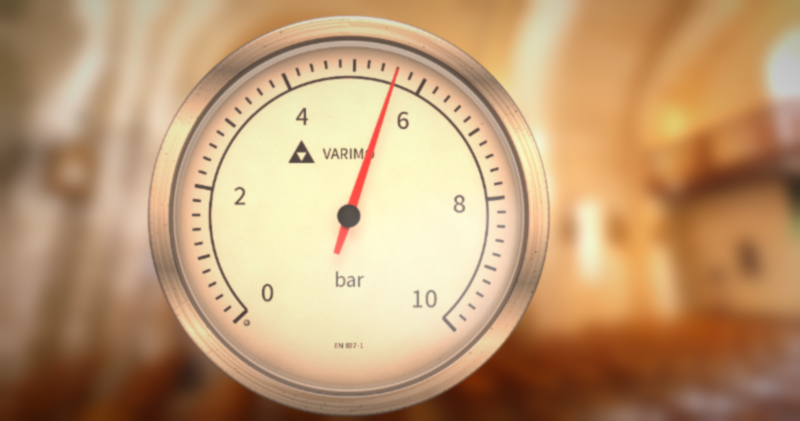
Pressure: {"value": 5.6, "unit": "bar"}
